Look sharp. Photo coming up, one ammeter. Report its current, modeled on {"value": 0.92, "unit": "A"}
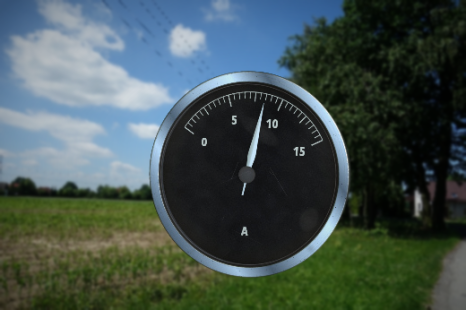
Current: {"value": 8.5, "unit": "A"}
